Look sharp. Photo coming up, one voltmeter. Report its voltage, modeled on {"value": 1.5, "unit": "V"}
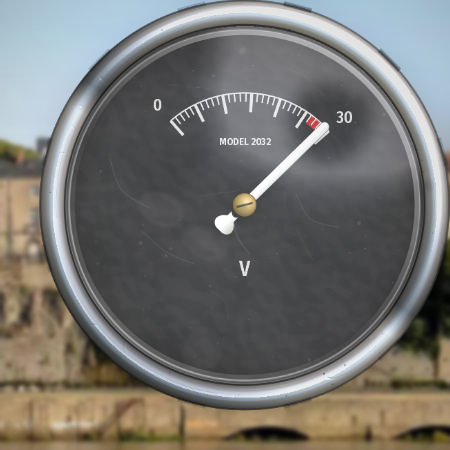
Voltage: {"value": 29, "unit": "V"}
